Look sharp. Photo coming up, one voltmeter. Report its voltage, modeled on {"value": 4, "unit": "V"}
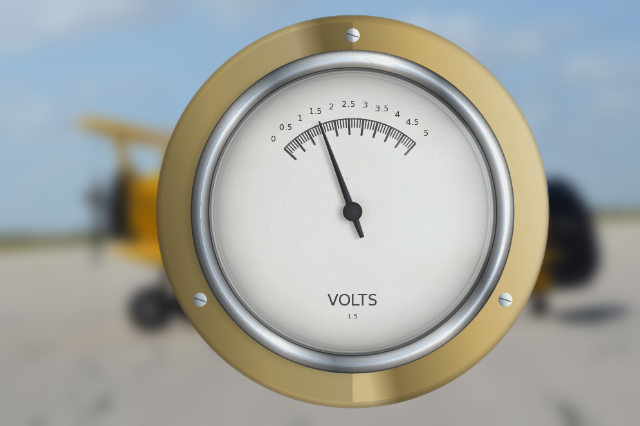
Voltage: {"value": 1.5, "unit": "V"}
